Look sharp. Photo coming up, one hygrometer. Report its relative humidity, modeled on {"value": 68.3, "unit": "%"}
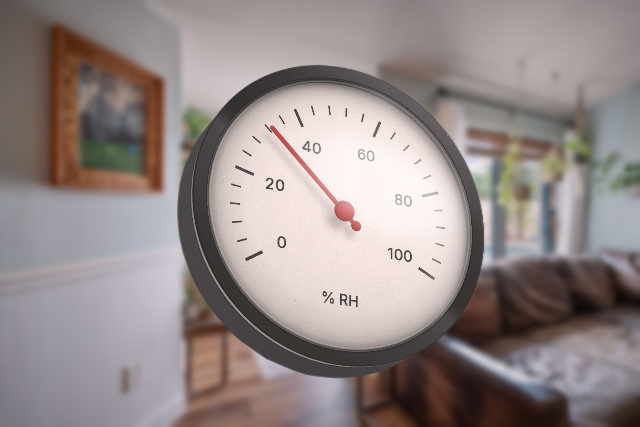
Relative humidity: {"value": 32, "unit": "%"}
